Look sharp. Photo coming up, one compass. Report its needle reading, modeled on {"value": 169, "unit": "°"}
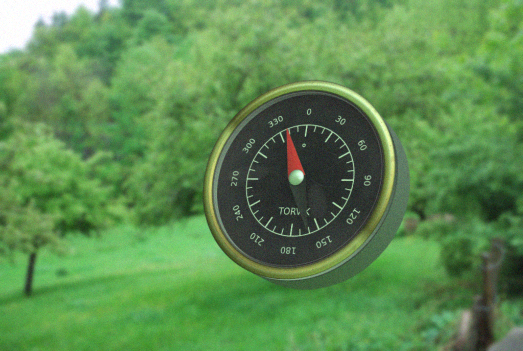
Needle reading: {"value": 340, "unit": "°"}
